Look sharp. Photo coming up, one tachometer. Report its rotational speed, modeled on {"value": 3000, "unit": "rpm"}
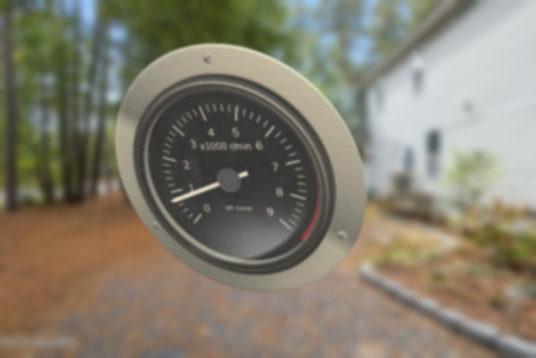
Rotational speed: {"value": 800, "unit": "rpm"}
